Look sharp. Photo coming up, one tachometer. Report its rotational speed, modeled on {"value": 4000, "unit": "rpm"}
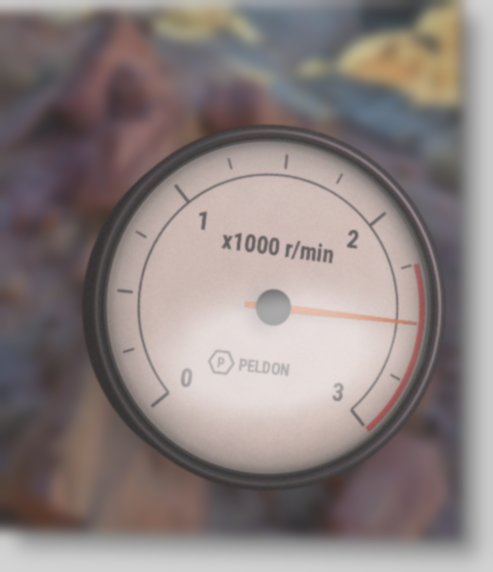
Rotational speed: {"value": 2500, "unit": "rpm"}
